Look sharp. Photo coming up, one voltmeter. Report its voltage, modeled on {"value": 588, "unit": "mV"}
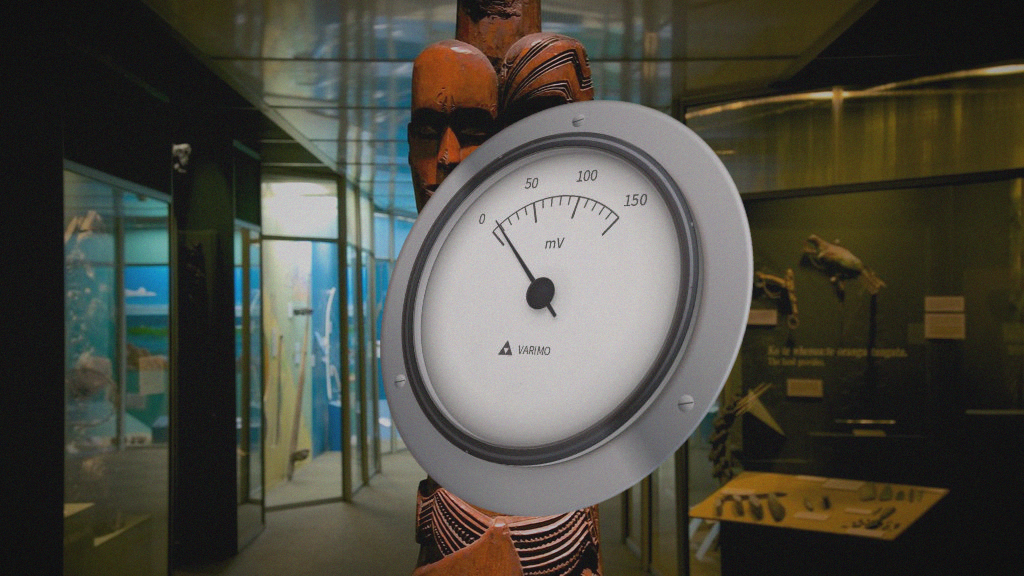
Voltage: {"value": 10, "unit": "mV"}
